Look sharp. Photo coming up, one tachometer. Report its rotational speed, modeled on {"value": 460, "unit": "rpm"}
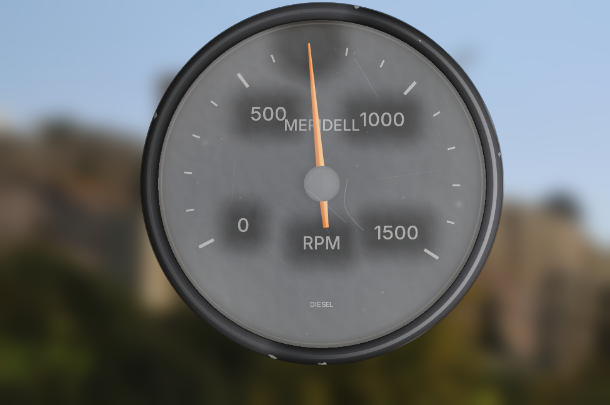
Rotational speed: {"value": 700, "unit": "rpm"}
